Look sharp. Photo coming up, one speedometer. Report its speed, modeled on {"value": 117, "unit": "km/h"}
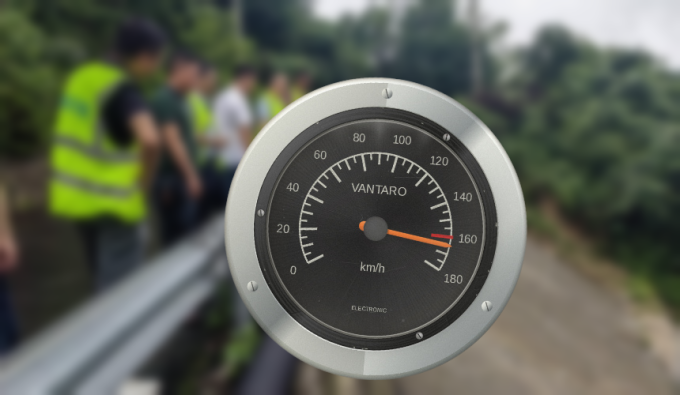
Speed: {"value": 165, "unit": "km/h"}
